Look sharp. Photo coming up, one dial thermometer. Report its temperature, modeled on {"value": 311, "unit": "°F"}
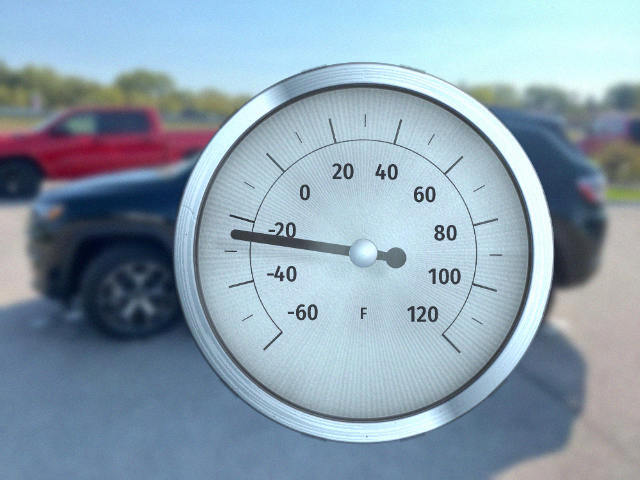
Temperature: {"value": -25, "unit": "°F"}
